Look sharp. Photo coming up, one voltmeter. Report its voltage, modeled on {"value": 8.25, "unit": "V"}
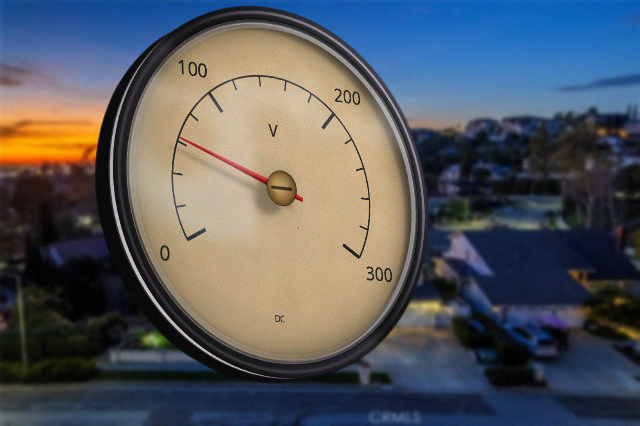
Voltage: {"value": 60, "unit": "V"}
